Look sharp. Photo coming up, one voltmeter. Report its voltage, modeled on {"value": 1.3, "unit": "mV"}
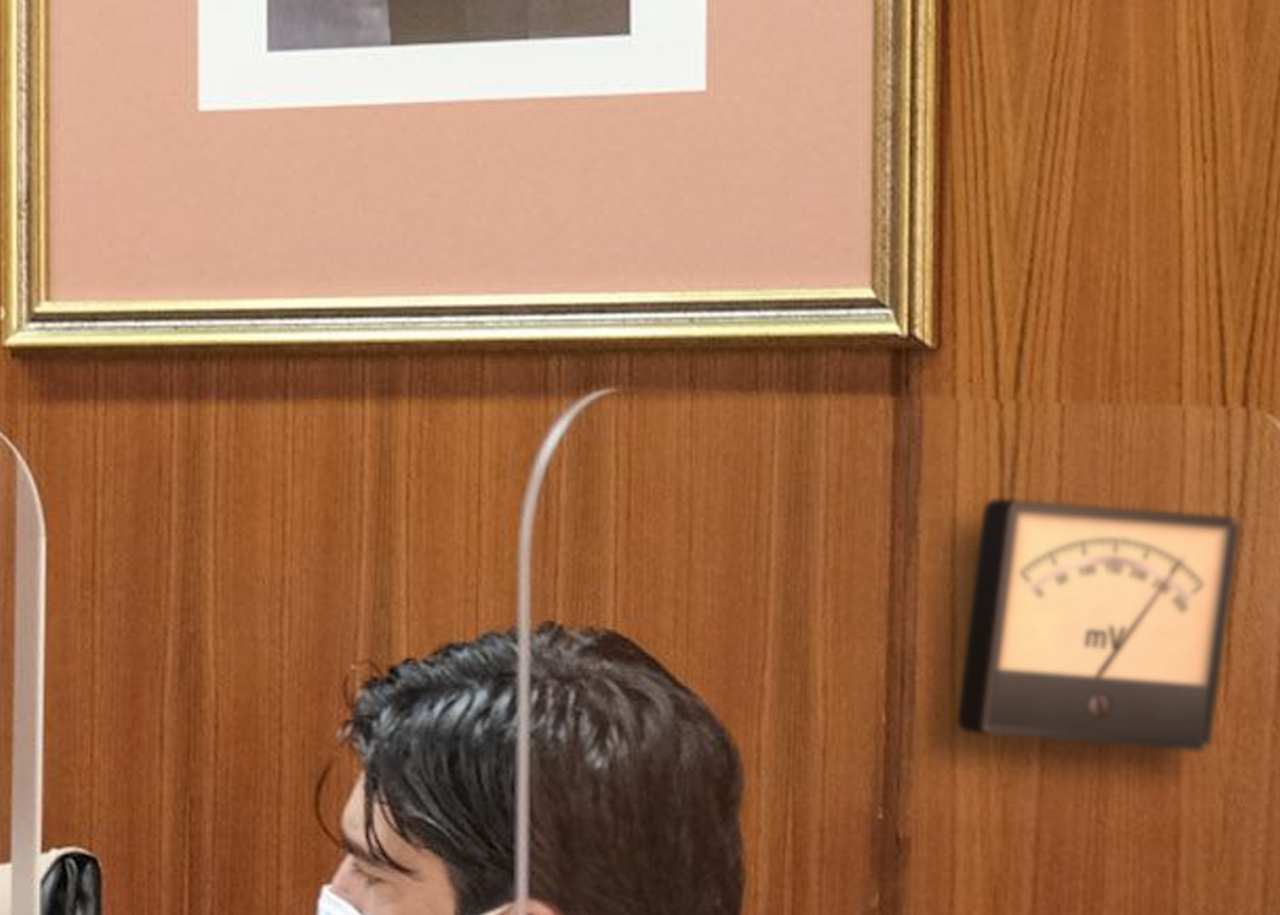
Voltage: {"value": 250, "unit": "mV"}
